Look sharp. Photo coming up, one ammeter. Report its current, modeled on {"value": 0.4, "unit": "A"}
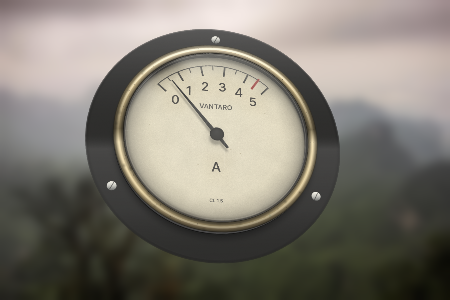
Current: {"value": 0.5, "unit": "A"}
